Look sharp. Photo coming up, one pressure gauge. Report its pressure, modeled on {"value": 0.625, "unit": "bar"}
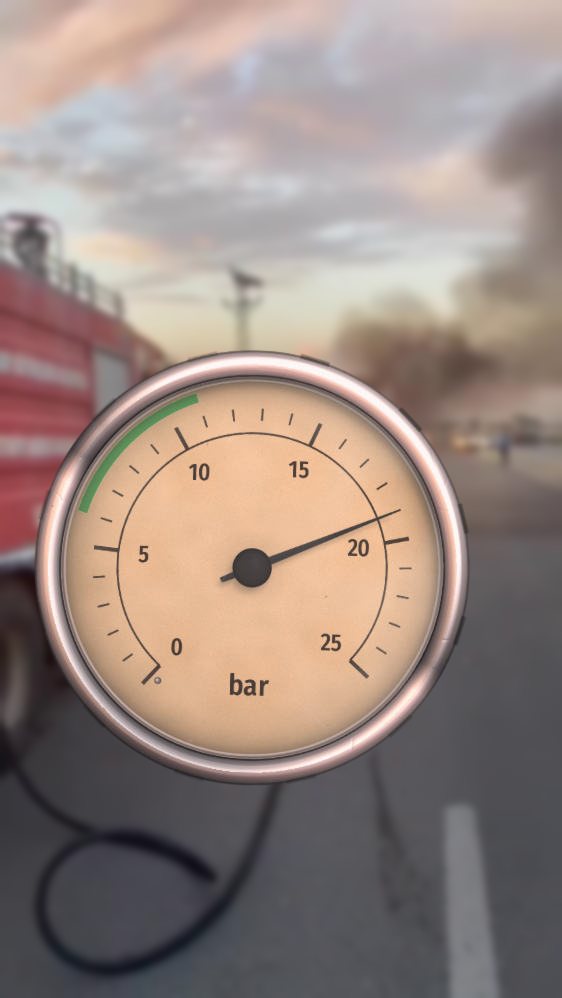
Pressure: {"value": 19, "unit": "bar"}
